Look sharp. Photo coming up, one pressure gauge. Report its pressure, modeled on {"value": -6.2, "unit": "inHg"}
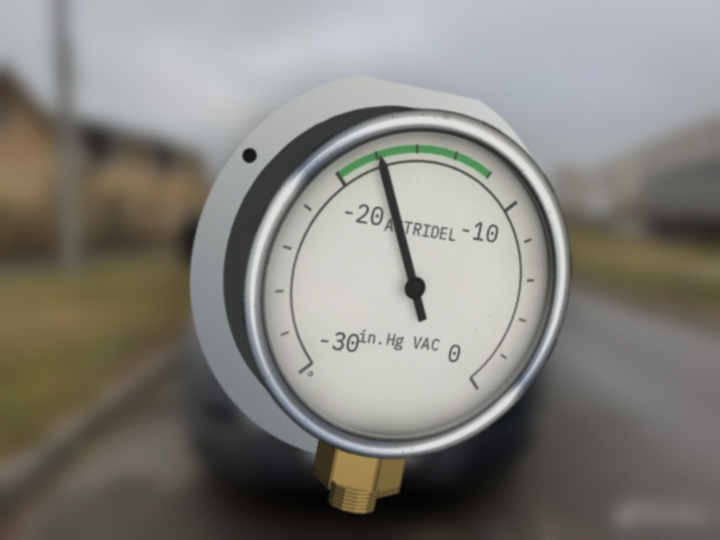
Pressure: {"value": -18, "unit": "inHg"}
